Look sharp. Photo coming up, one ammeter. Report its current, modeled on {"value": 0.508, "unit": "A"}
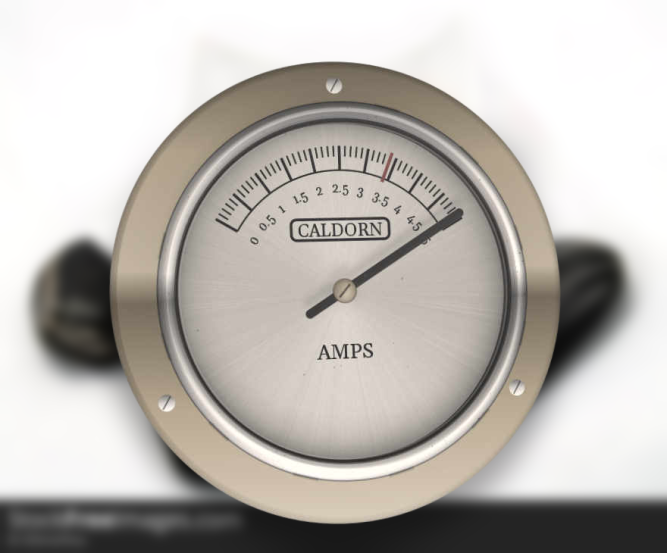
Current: {"value": 4.9, "unit": "A"}
